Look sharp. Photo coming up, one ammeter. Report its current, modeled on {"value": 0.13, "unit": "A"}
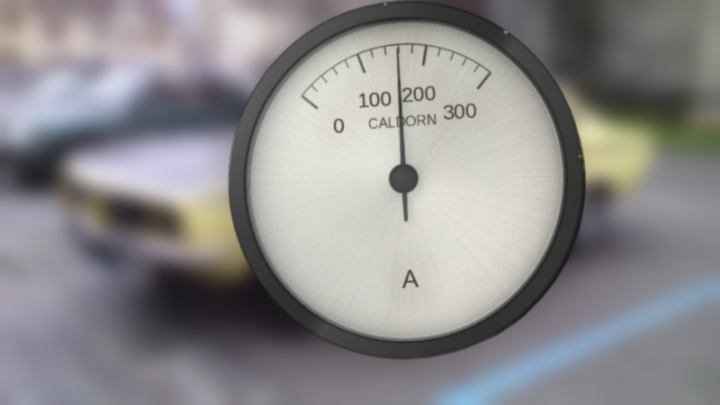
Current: {"value": 160, "unit": "A"}
